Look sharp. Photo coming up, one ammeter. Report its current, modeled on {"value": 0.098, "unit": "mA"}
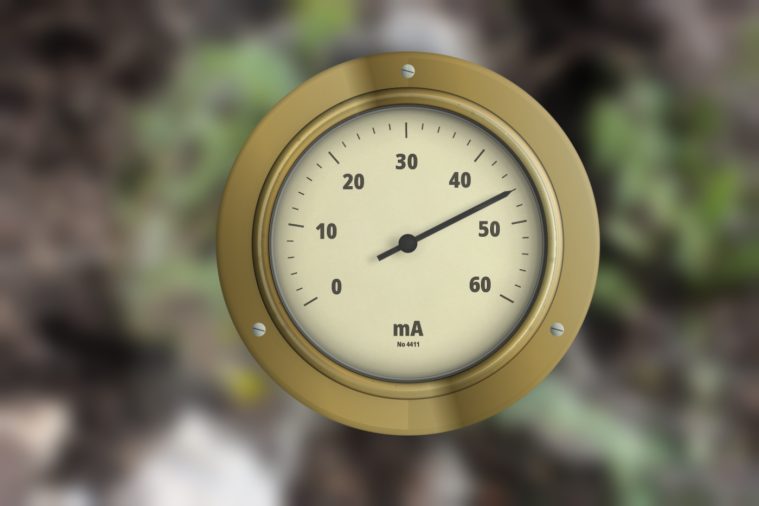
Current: {"value": 46, "unit": "mA"}
